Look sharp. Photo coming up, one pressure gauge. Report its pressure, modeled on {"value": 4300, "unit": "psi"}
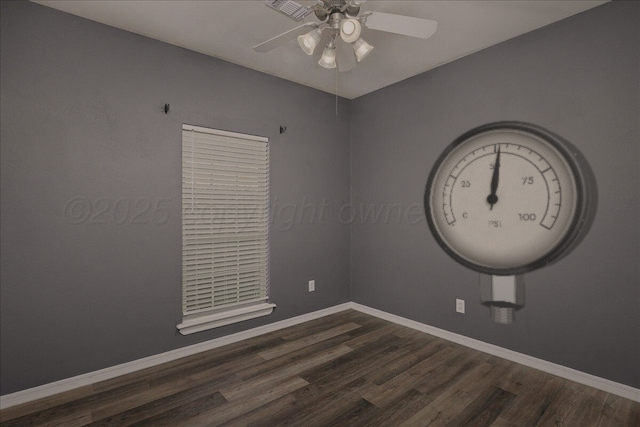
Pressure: {"value": 52.5, "unit": "psi"}
